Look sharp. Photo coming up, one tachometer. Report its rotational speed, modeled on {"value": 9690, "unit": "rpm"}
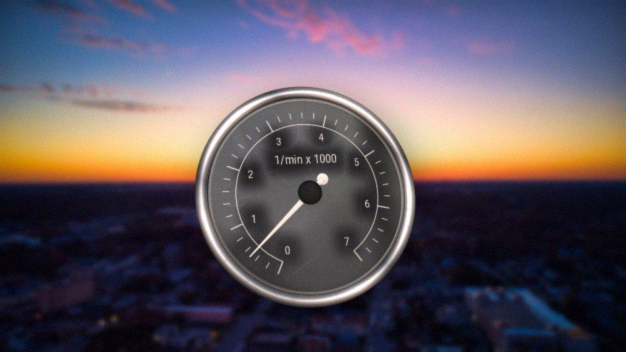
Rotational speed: {"value": 500, "unit": "rpm"}
